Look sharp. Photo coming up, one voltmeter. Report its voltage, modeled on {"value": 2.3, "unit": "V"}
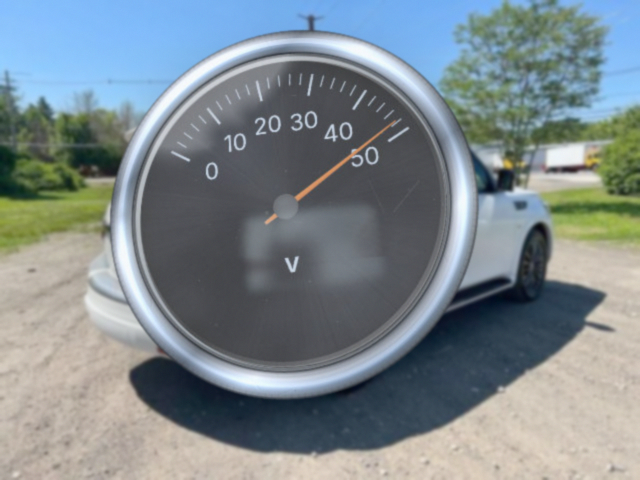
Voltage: {"value": 48, "unit": "V"}
